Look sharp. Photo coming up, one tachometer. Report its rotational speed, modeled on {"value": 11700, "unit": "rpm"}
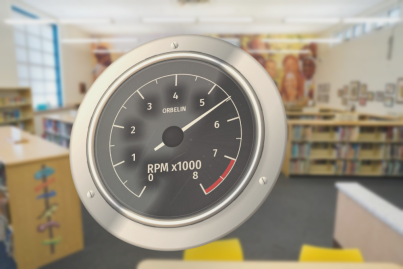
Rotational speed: {"value": 5500, "unit": "rpm"}
